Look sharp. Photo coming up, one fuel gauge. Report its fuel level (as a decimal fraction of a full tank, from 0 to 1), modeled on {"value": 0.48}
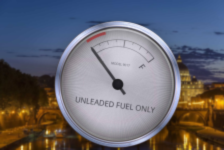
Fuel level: {"value": 0}
